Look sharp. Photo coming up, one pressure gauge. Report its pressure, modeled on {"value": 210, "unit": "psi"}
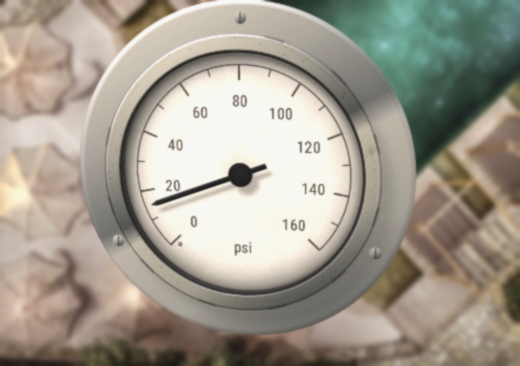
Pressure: {"value": 15, "unit": "psi"}
